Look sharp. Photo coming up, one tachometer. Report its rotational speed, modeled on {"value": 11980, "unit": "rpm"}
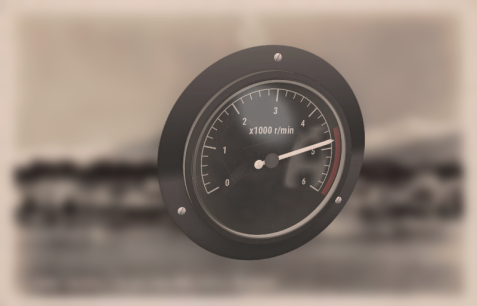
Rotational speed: {"value": 4800, "unit": "rpm"}
